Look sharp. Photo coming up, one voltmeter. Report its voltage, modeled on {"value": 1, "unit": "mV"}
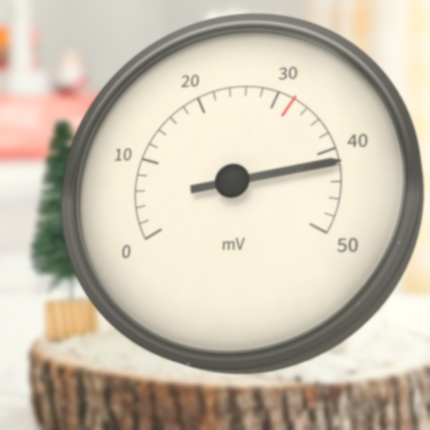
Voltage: {"value": 42, "unit": "mV"}
